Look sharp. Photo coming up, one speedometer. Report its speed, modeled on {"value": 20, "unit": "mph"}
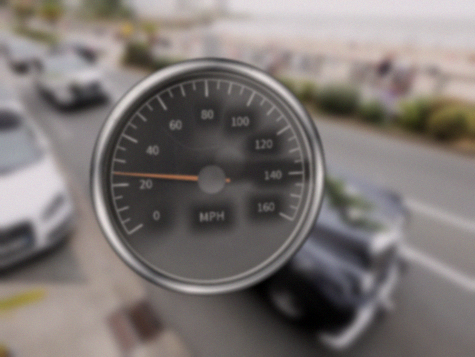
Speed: {"value": 25, "unit": "mph"}
